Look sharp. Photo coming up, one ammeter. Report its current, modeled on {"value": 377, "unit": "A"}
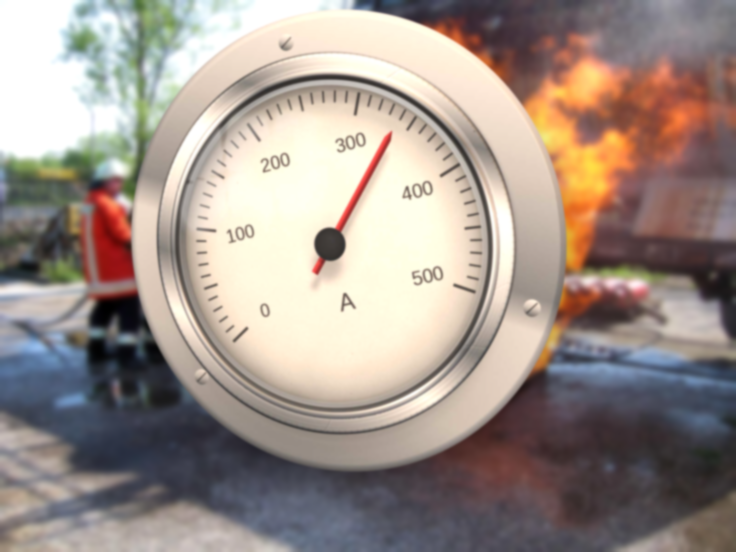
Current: {"value": 340, "unit": "A"}
